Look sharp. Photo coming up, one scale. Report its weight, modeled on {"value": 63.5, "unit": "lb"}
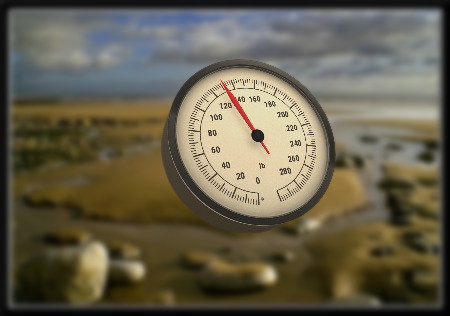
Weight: {"value": 130, "unit": "lb"}
